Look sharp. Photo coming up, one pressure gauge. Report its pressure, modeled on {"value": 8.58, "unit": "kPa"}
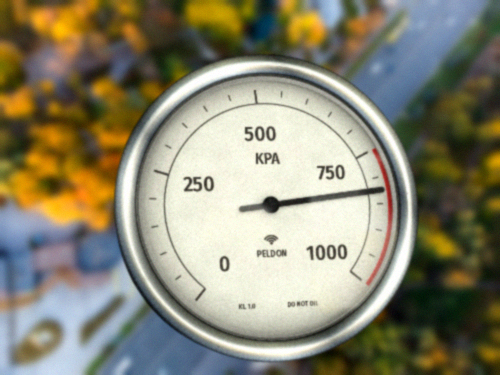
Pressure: {"value": 825, "unit": "kPa"}
